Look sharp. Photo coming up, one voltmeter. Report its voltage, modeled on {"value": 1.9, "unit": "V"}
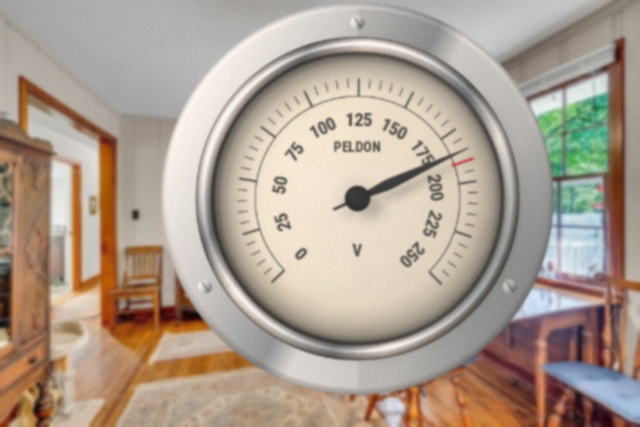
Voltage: {"value": 185, "unit": "V"}
